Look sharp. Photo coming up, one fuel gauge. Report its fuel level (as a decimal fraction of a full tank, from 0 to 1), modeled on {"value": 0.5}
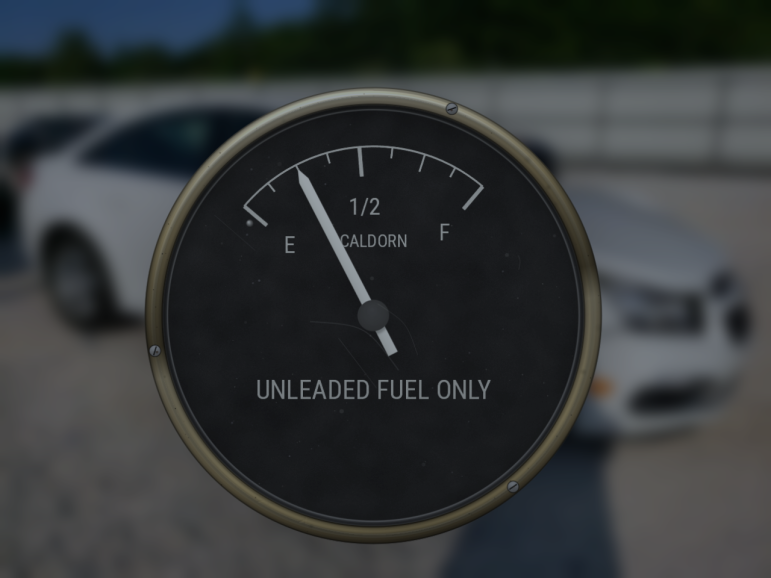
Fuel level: {"value": 0.25}
